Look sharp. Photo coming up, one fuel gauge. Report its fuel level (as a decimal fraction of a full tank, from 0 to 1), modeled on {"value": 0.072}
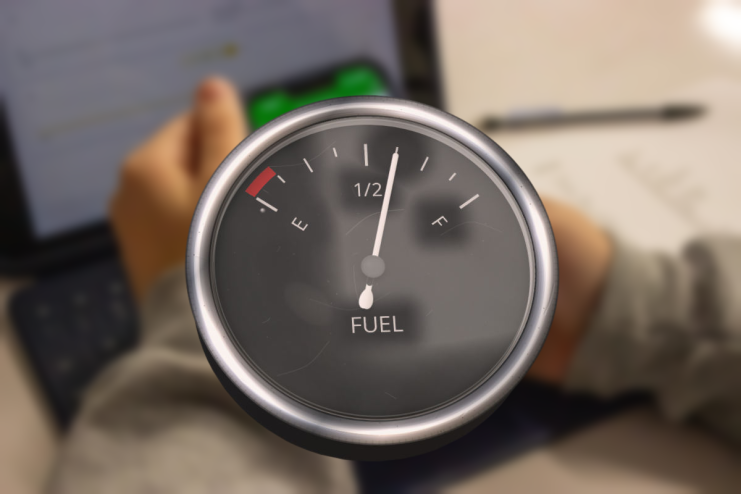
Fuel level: {"value": 0.625}
